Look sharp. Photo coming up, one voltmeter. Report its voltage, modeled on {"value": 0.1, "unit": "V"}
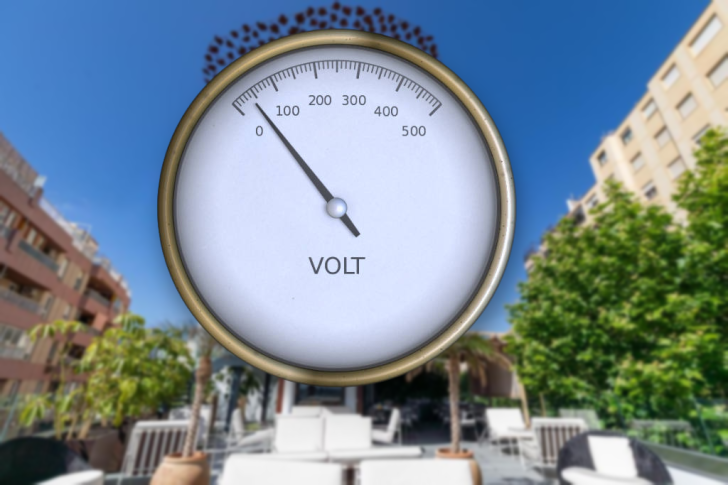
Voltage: {"value": 40, "unit": "V"}
